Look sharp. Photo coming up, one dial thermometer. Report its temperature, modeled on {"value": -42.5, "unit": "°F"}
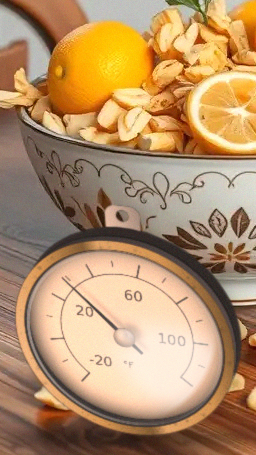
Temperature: {"value": 30, "unit": "°F"}
